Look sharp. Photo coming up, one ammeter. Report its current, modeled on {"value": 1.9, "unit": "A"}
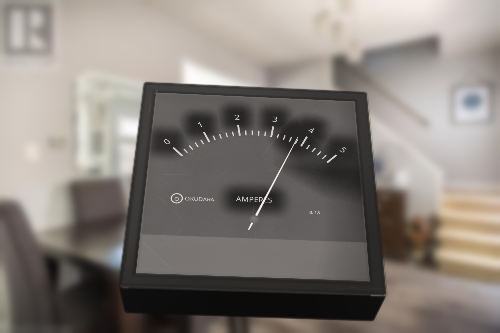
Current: {"value": 3.8, "unit": "A"}
